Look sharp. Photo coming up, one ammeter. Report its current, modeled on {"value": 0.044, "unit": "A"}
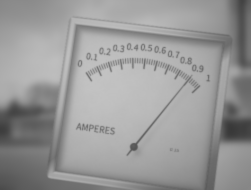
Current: {"value": 0.9, "unit": "A"}
